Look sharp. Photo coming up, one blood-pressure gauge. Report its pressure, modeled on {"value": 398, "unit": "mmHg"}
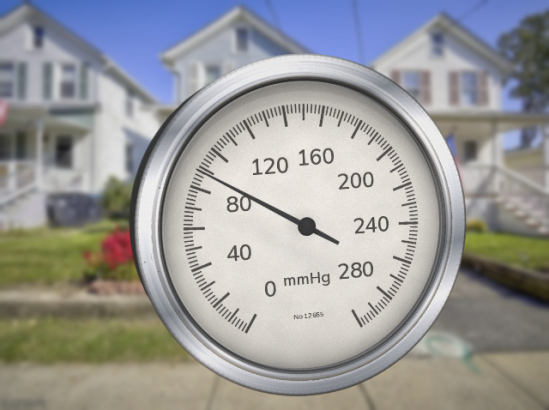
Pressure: {"value": 88, "unit": "mmHg"}
